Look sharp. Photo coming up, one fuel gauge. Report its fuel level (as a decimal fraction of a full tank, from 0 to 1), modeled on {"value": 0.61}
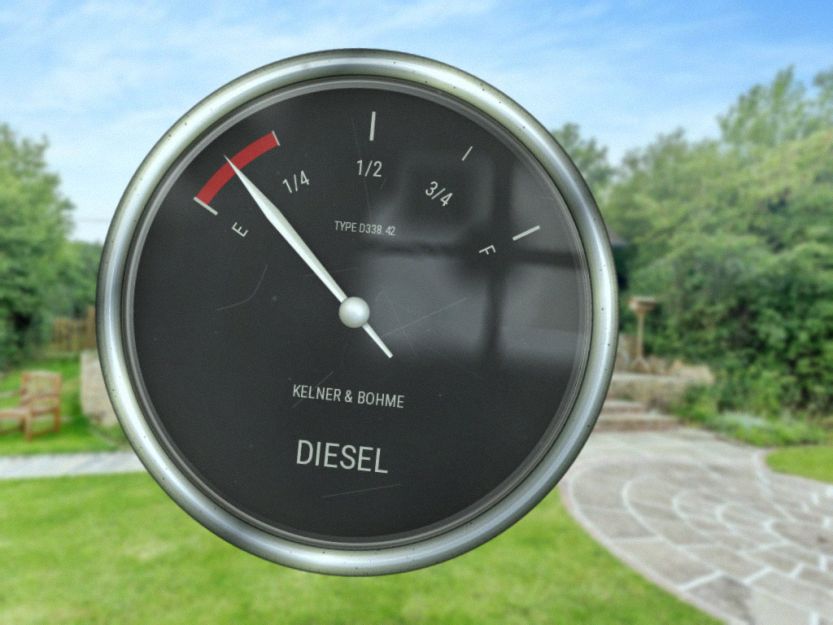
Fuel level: {"value": 0.125}
